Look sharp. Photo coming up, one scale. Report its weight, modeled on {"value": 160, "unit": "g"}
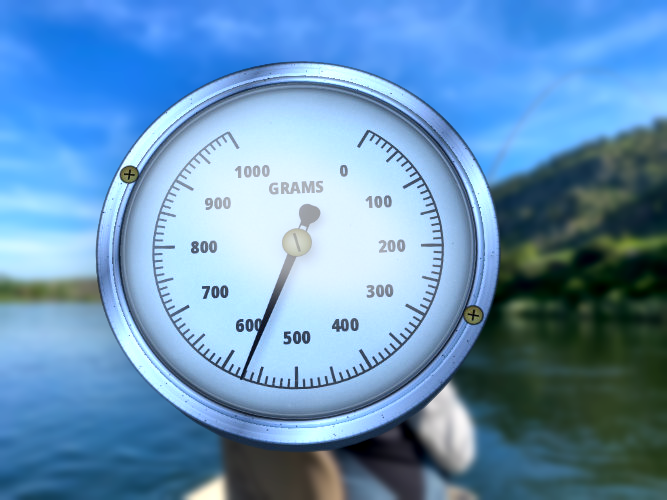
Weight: {"value": 570, "unit": "g"}
